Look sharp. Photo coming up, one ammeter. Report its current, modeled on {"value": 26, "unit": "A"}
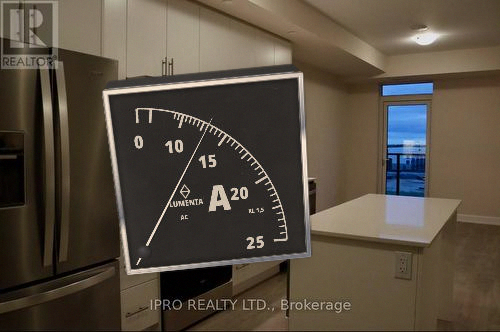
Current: {"value": 13, "unit": "A"}
